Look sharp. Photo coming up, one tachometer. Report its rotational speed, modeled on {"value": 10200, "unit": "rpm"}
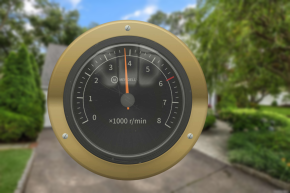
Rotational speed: {"value": 3800, "unit": "rpm"}
